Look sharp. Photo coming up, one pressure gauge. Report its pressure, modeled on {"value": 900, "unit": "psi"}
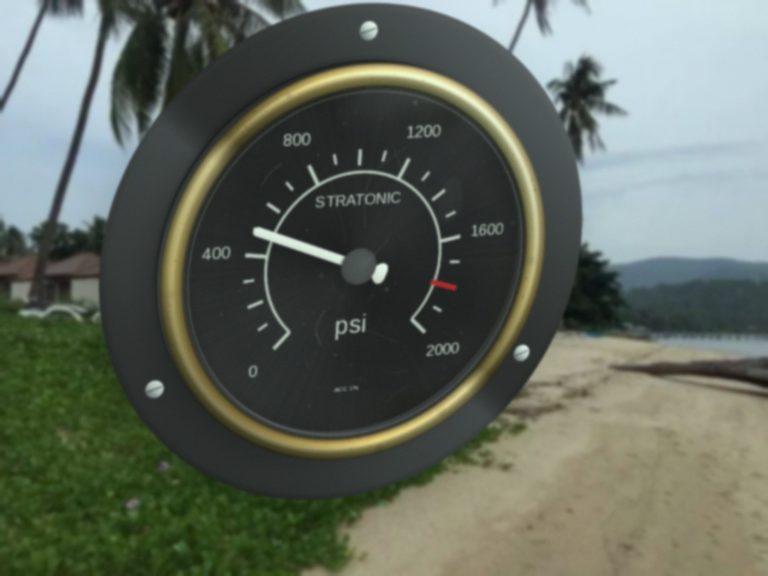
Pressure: {"value": 500, "unit": "psi"}
